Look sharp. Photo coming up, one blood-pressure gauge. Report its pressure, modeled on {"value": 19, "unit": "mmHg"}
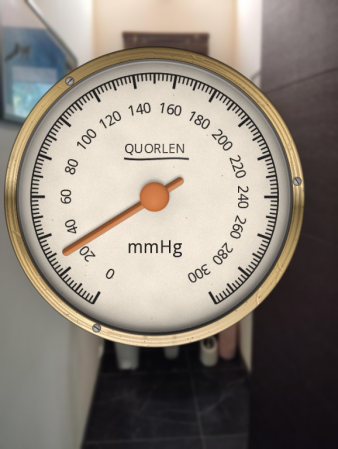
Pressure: {"value": 28, "unit": "mmHg"}
